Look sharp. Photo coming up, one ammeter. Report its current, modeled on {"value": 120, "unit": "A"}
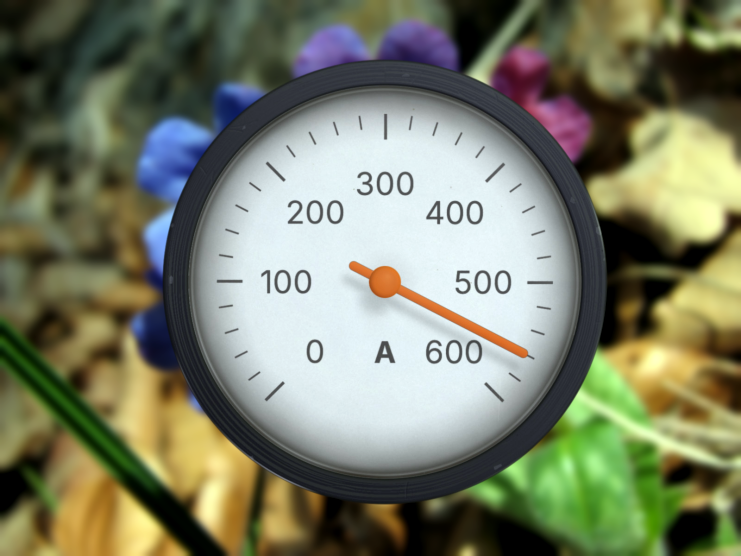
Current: {"value": 560, "unit": "A"}
